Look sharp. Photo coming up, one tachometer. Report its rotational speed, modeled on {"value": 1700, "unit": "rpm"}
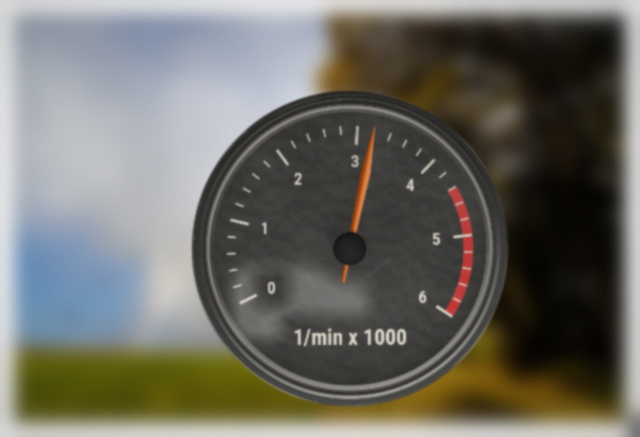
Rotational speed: {"value": 3200, "unit": "rpm"}
